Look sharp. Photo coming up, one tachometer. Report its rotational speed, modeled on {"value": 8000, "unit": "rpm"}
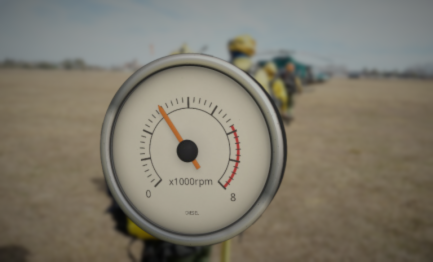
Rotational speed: {"value": 3000, "unit": "rpm"}
